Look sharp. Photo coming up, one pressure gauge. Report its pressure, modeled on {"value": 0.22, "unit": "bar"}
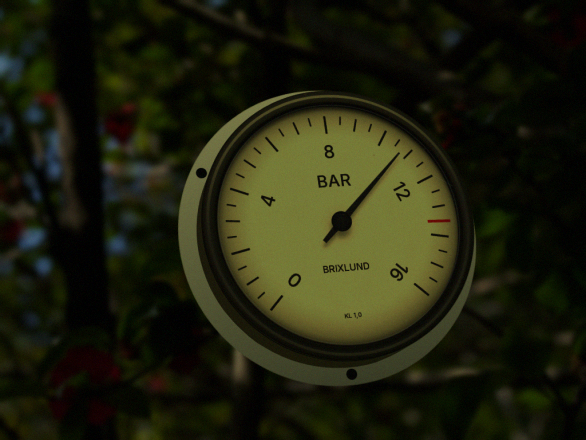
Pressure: {"value": 10.75, "unit": "bar"}
